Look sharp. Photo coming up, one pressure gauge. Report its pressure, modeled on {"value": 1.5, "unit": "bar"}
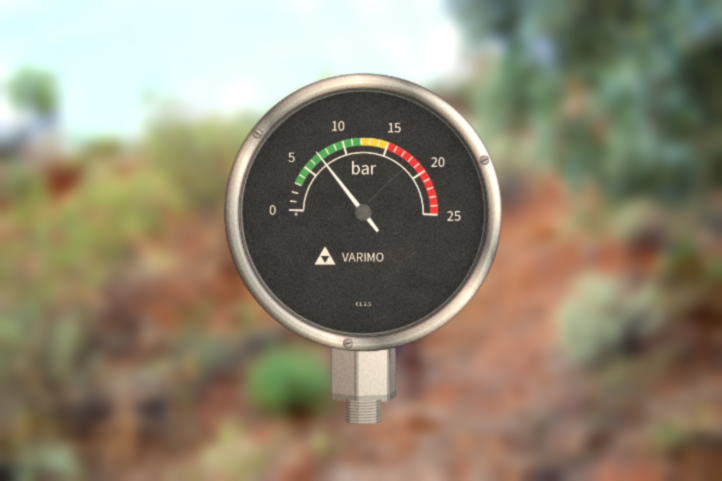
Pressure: {"value": 7, "unit": "bar"}
